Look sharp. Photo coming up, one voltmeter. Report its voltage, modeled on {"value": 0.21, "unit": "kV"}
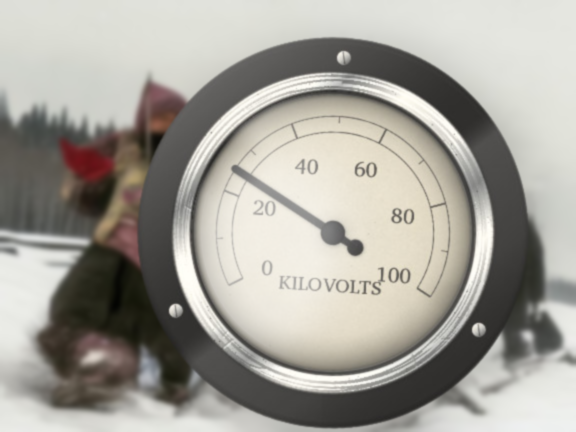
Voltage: {"value": 25, "unit": "kV"}
